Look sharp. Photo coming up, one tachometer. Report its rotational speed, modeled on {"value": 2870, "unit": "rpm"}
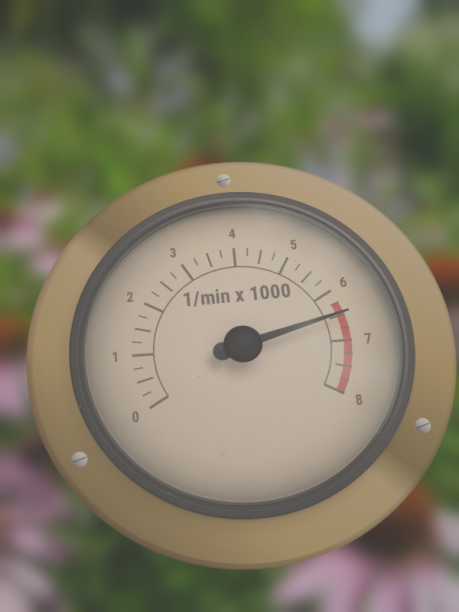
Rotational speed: {"value": 6500, "unit": "rpm"}
